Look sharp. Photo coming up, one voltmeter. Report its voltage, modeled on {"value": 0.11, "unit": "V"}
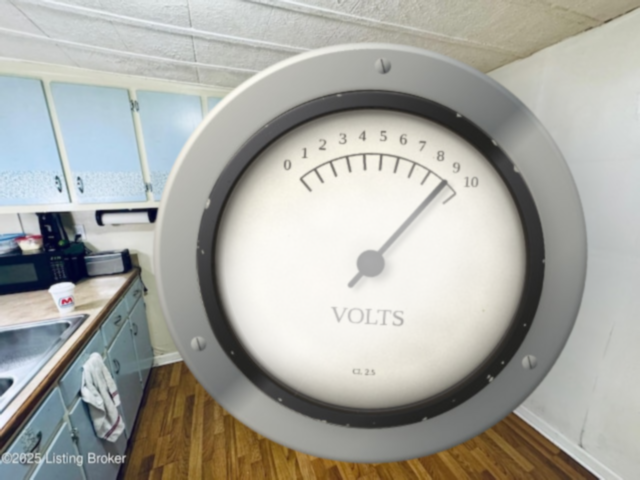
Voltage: {"value": 9, "unit": "V"}
